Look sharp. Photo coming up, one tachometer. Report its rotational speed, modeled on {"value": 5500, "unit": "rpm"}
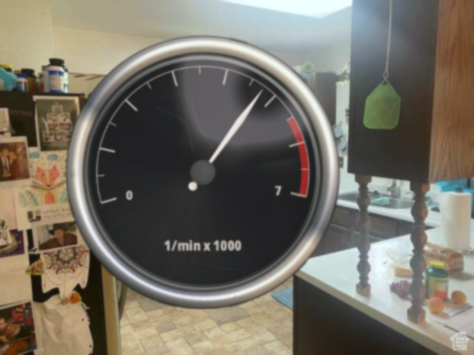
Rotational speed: {"value": 4750, "unit": "rpm"}
